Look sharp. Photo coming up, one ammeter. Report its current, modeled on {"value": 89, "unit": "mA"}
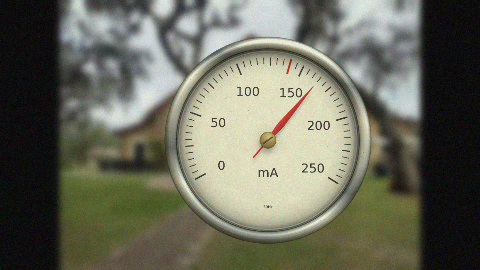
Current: {"value": 165, "unit": "mA"}
